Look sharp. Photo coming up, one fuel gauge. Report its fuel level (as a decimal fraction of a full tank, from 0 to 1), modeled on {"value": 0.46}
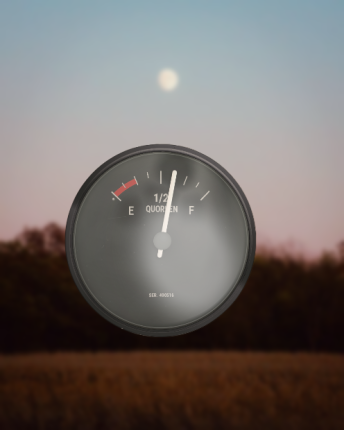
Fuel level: {"value": 0.625}
